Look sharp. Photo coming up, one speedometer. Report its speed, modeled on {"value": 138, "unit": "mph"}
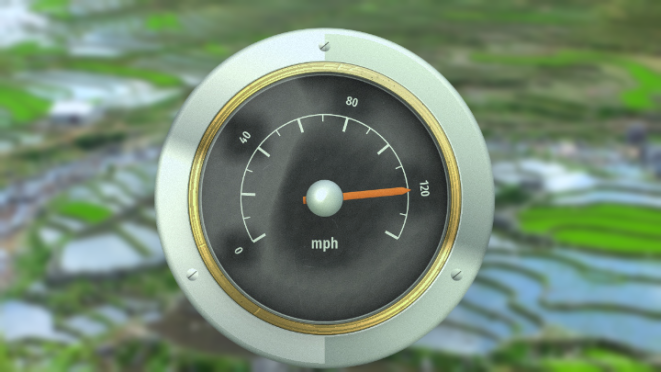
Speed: {"value": 120, "unit": "mph"}
